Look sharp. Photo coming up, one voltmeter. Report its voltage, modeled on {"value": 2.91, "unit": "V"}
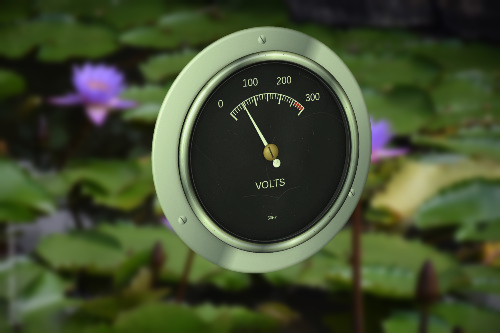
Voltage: {"value": 50, "unit": "V"}
